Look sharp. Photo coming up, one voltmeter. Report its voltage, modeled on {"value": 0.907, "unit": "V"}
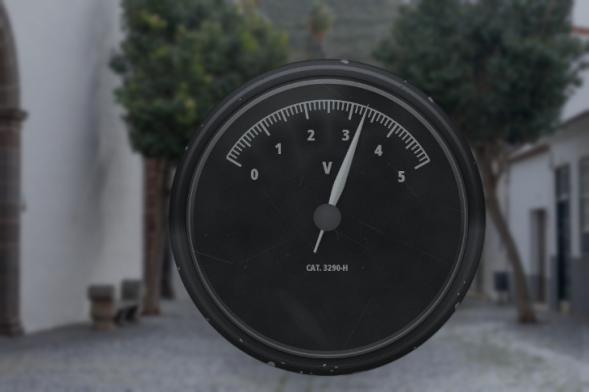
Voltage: {"value": 3.3, "unit": "V"}
